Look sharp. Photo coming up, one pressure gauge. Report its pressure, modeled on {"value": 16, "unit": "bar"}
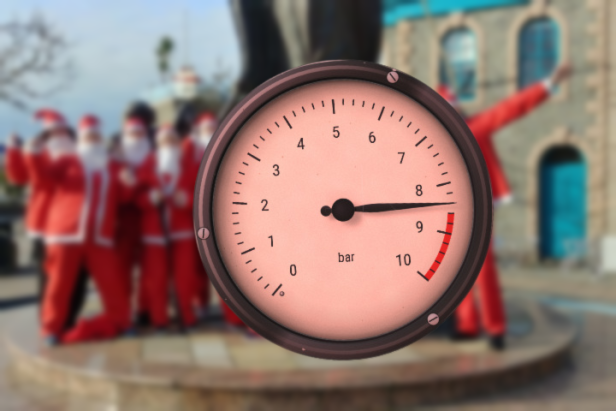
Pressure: {"value": 8.4, "unit": "bar"}
